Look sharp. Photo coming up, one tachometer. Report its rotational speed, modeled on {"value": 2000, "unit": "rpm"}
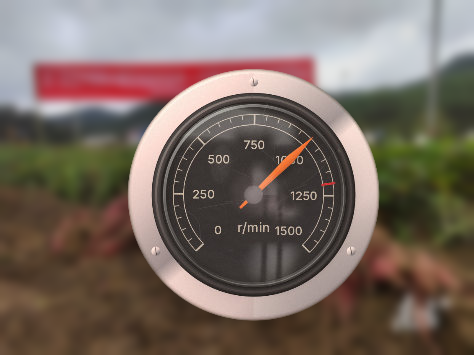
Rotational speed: {"value": 1000, "unit": "rpm"}
